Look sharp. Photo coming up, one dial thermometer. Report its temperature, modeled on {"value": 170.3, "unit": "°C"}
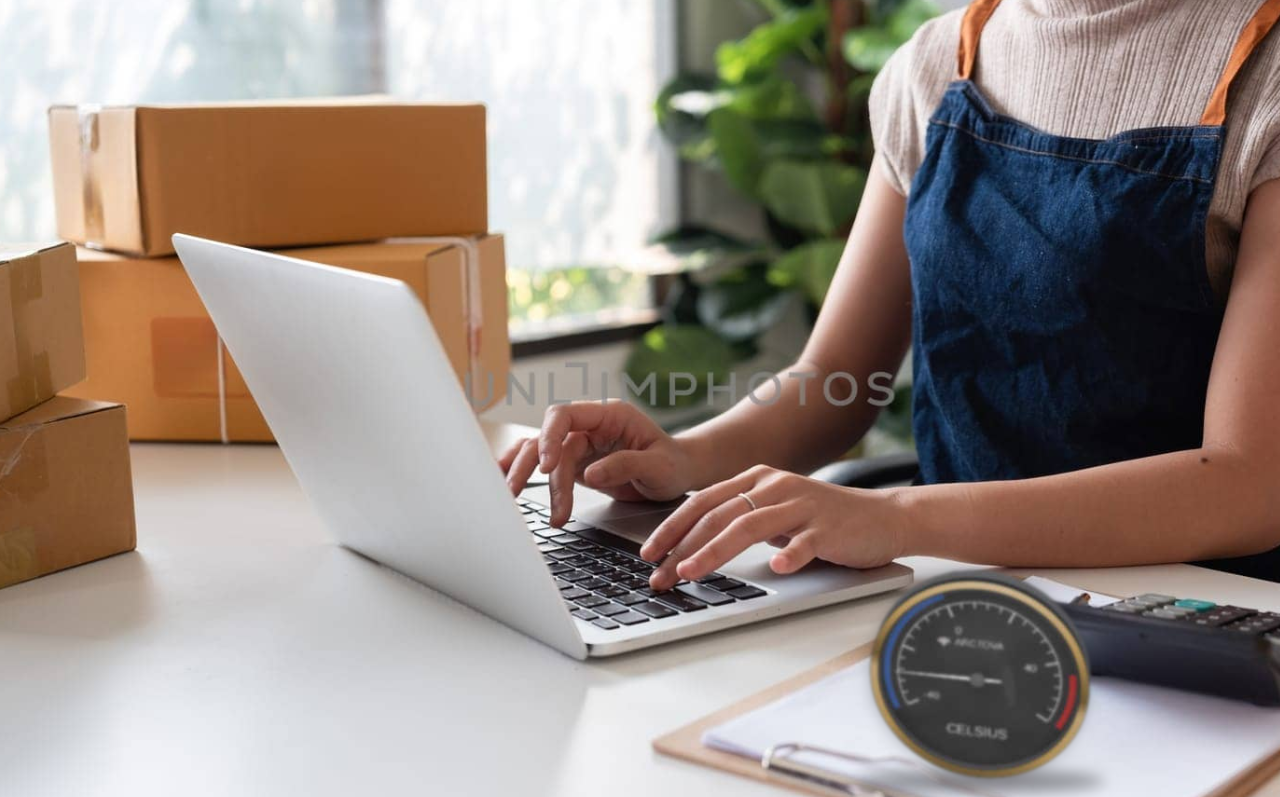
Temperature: {"value": -28, "unit": "°C"}
